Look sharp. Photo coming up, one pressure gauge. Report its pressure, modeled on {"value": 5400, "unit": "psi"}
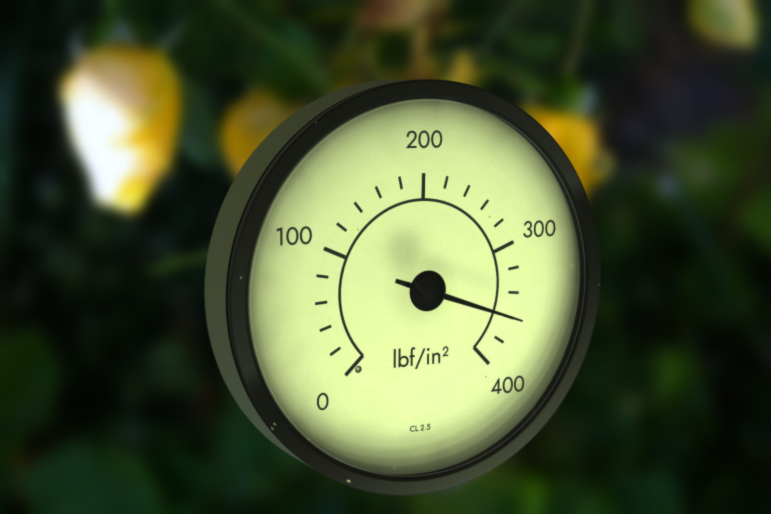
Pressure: {"value": 360, "unit": "psi"}
